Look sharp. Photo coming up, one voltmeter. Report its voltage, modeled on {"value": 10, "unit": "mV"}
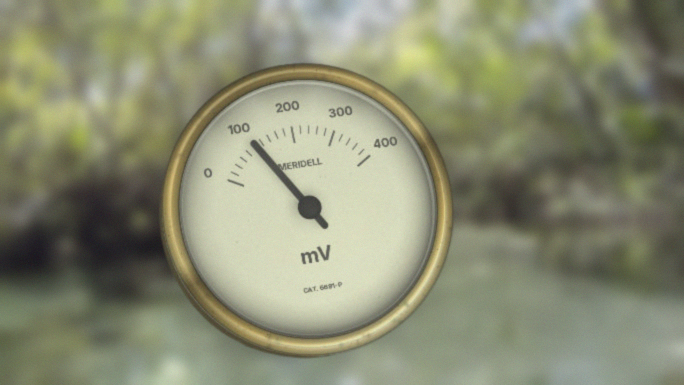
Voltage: {"value": 100, "unit": "mV"}
